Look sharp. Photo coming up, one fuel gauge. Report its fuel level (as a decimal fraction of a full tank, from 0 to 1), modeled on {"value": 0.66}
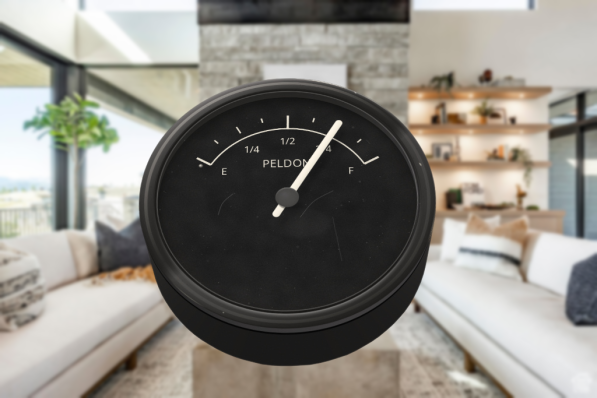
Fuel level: {"value": 0.75}
